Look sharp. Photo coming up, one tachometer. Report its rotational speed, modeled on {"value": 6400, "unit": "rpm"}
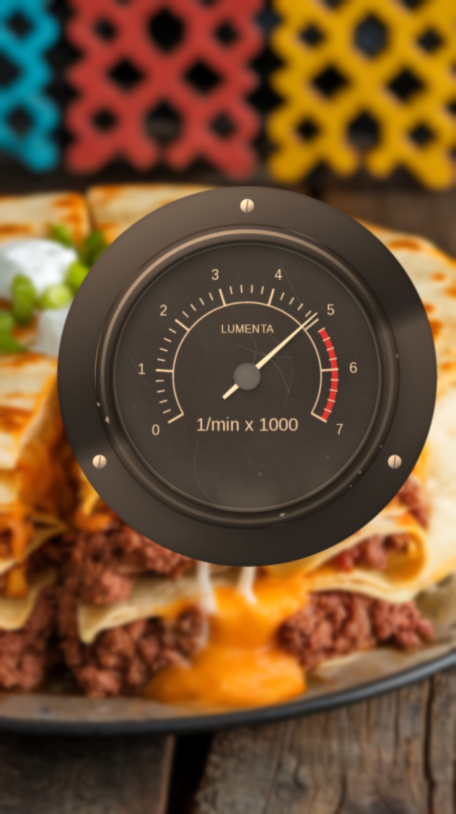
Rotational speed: {"value": 4900, "unit": "rpm"}
